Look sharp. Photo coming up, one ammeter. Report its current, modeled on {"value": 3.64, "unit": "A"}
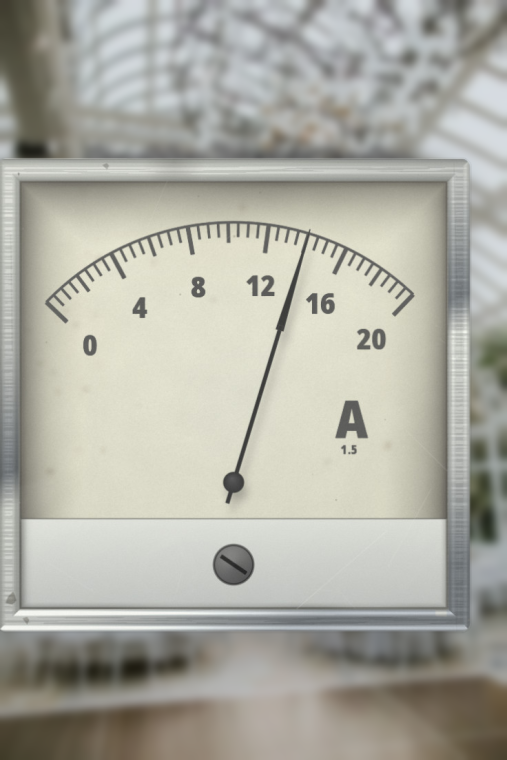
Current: {"value": 14, "unit": "A"}
